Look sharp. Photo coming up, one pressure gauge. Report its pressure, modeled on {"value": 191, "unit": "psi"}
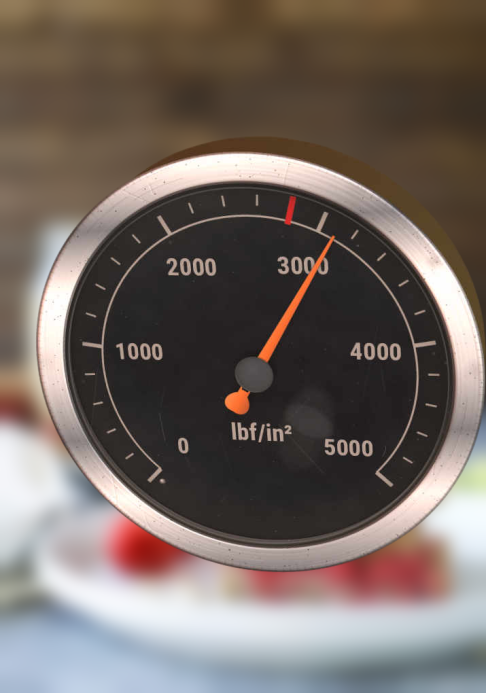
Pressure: {"value": 3100, "unit": "psi"}
